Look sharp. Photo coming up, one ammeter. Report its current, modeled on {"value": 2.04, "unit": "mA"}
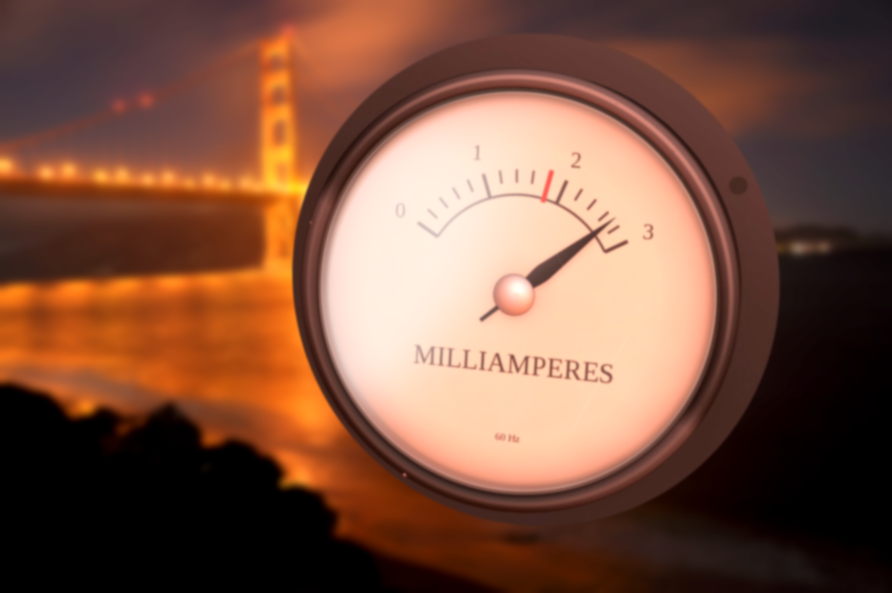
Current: {"value": 2.7, "unit": "mA"}
